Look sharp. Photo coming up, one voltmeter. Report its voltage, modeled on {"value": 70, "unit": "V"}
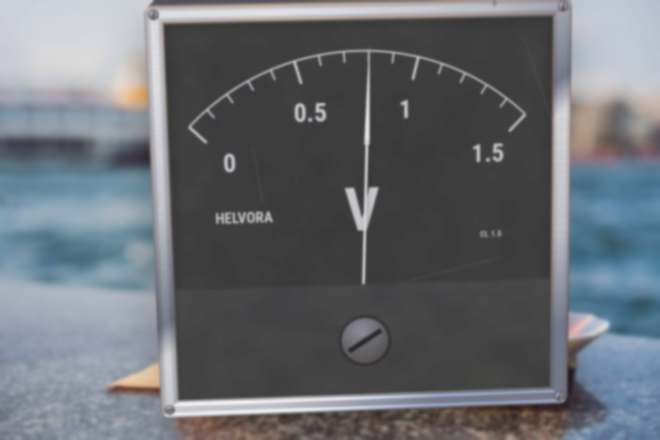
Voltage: {"value": 0.8, "unit": "V"}
